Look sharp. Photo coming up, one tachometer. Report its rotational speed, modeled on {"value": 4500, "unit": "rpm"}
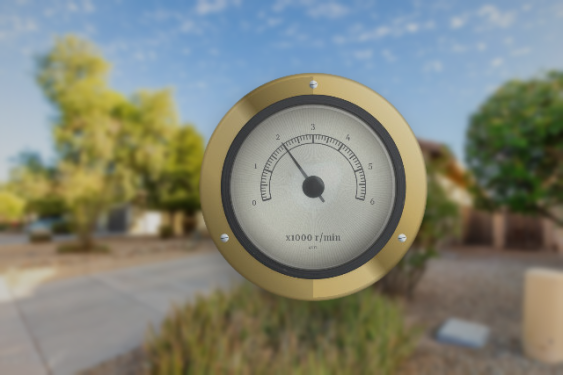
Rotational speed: {"value": 2000, "unit": "rpm"}
